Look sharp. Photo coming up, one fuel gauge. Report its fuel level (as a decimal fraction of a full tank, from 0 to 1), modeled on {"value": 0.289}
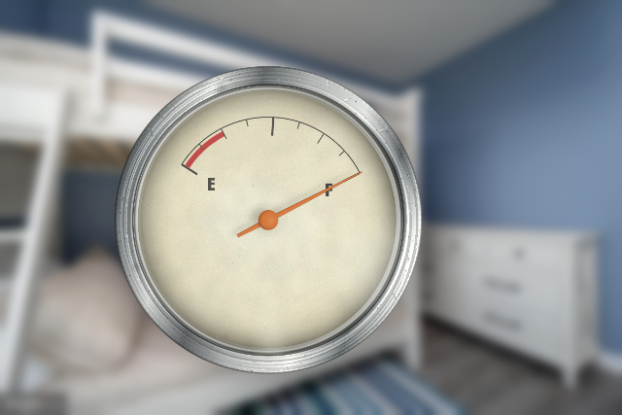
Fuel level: {"value": 1}
